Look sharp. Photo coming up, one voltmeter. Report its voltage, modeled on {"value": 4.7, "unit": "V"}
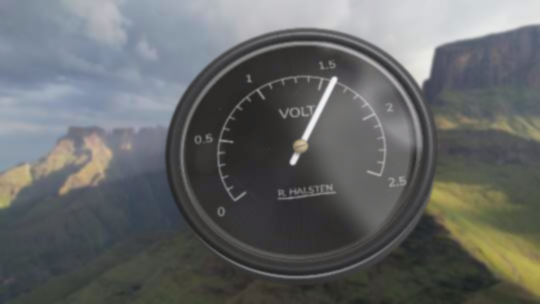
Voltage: {"value": 1.6, "unit": "V"}
